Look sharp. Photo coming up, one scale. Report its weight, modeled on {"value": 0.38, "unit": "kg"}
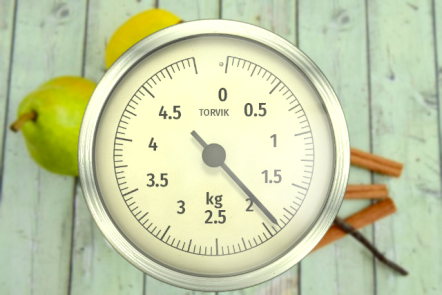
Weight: {"value": 1.9, "unit": "kg"}
